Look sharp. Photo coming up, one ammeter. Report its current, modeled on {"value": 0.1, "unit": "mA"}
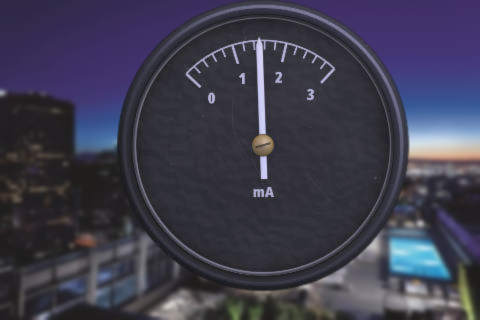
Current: {"value": 1.5, "unit": "mA"}
